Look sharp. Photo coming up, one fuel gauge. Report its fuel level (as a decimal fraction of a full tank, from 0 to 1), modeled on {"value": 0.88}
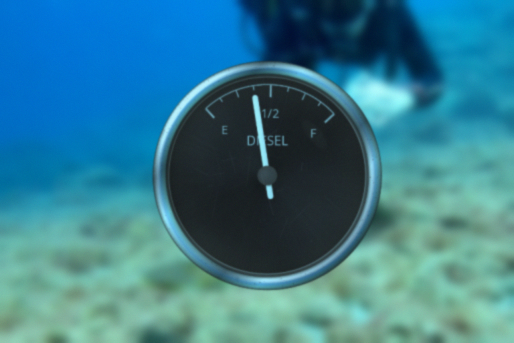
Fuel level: {"value": 0.375}
